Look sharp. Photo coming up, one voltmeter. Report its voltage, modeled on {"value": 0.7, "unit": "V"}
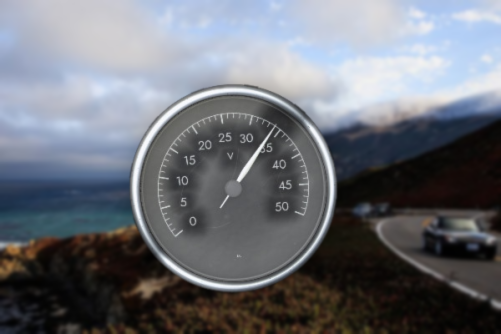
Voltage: {"value": 34, "unit": "V"}
